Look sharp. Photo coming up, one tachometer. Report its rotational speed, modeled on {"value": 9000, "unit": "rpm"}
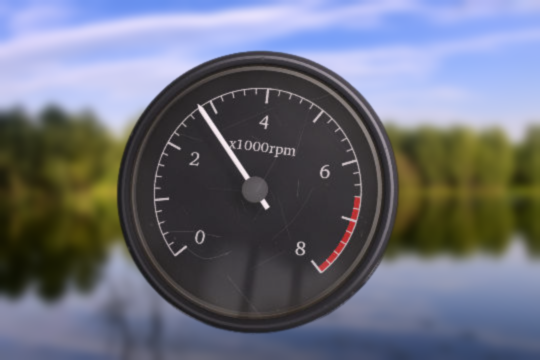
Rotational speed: {"value": 2800, "unit": "rpm"}
